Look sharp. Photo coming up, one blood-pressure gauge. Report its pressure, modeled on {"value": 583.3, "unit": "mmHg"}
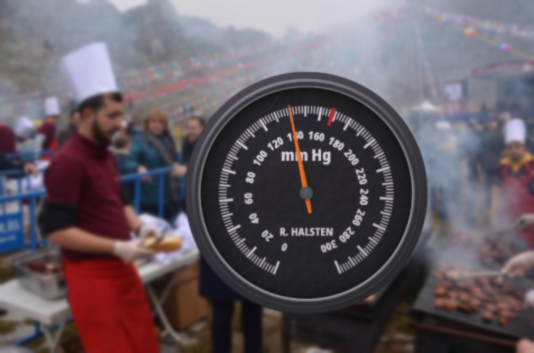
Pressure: {"value": 140, "unit": "mmHg"}
